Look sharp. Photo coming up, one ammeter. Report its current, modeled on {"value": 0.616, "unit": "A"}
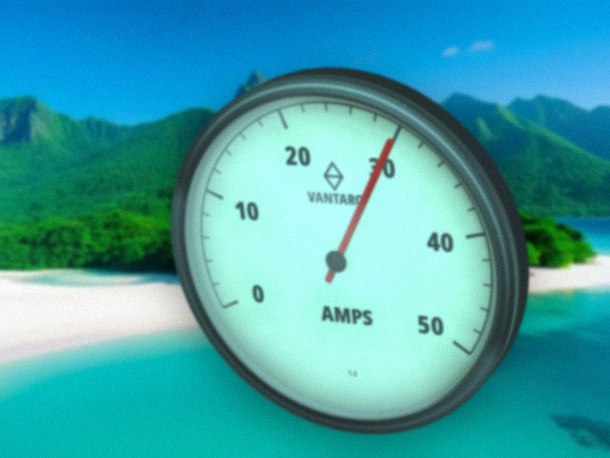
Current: {"value": 30, "unit": "A"}
